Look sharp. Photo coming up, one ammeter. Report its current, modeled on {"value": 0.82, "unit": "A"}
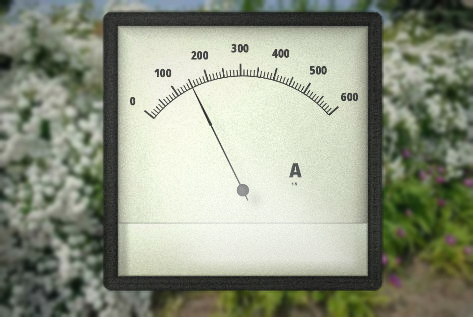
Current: {"value": 150, "unit": "A"}
